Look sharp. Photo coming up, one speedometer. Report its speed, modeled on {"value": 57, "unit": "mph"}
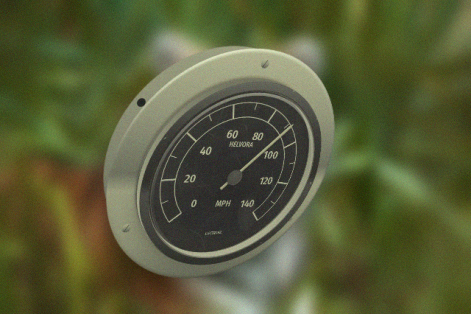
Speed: {"value": 90, "unit": "mph"}
